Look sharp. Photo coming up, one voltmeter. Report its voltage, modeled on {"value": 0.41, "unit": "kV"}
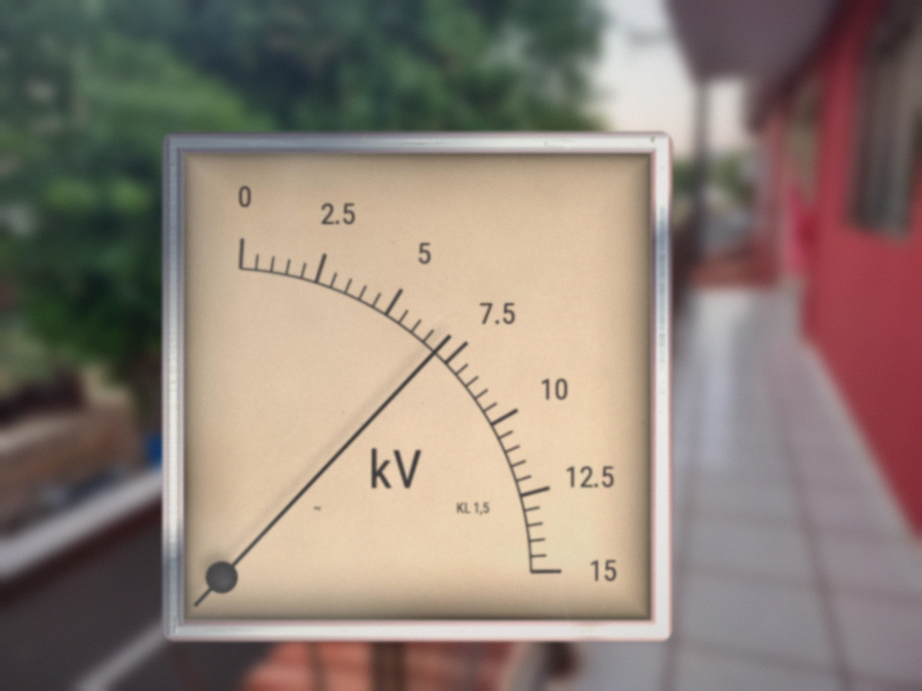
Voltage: {"value": 7, "unit": "kV"}
